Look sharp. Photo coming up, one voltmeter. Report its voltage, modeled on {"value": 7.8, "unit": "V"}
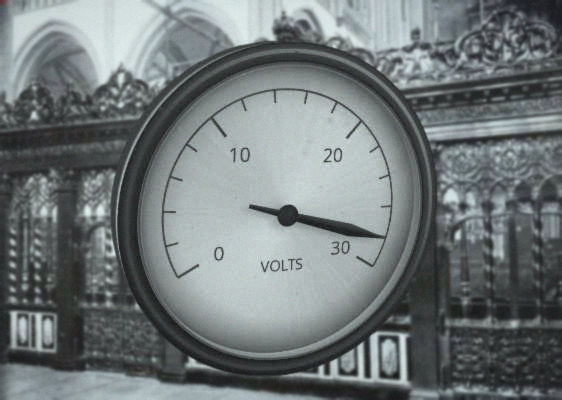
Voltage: {"value": 28, "unit": "V"}
